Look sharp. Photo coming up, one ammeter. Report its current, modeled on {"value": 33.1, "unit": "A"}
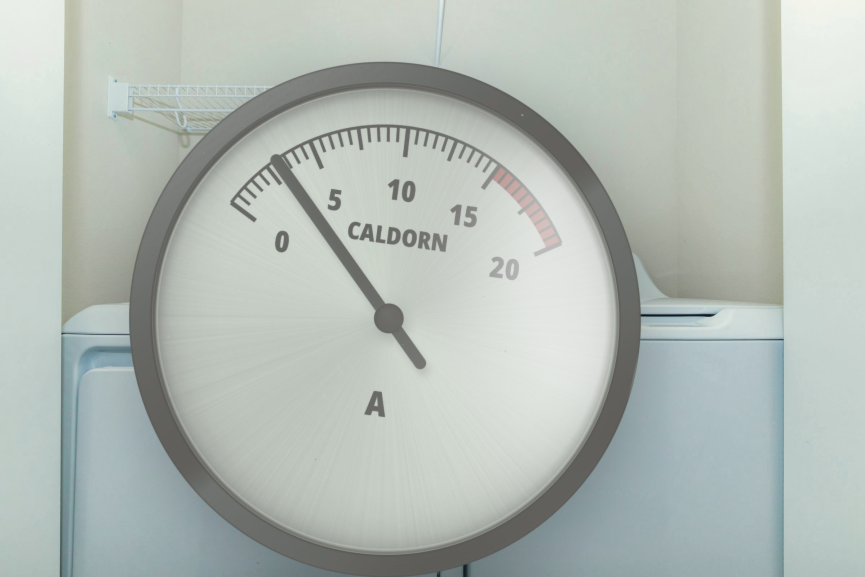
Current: {"value": 3, "unit": "A"}
